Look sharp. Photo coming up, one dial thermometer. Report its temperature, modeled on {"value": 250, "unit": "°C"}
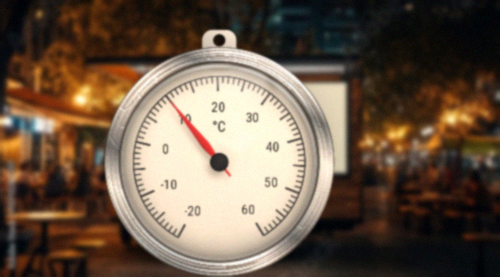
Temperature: {"value": 10, "unit": "°C"}
